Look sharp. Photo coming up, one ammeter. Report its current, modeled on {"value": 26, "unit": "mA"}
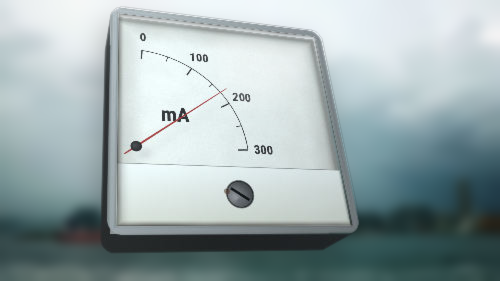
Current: {"value": 175, "unit": "mA"}
